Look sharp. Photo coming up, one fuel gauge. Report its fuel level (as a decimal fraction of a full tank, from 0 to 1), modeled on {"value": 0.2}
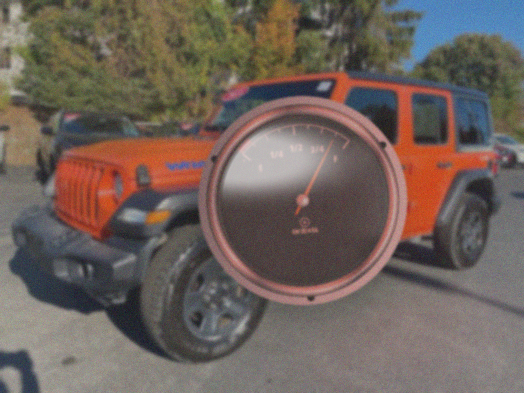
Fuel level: {"value": 0.875}
